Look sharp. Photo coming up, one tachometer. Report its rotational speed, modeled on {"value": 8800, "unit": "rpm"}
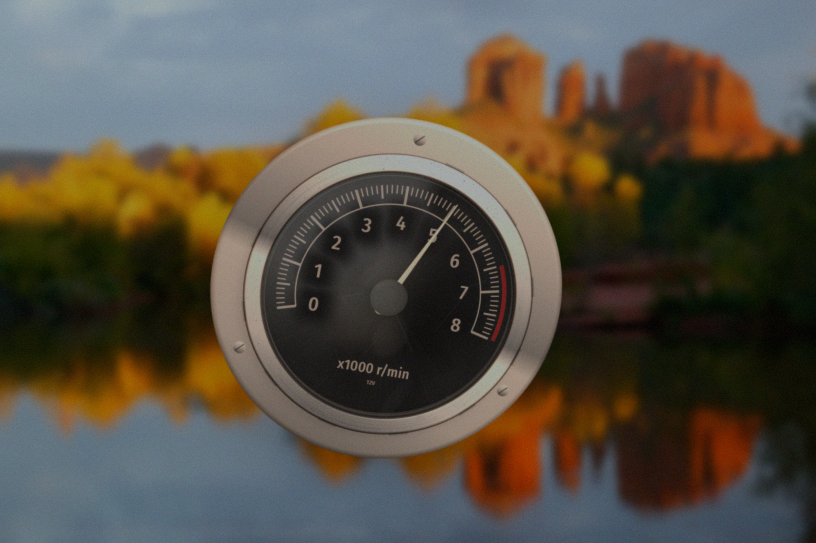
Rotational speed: {"value": 5000, "unit": "rpm"}
